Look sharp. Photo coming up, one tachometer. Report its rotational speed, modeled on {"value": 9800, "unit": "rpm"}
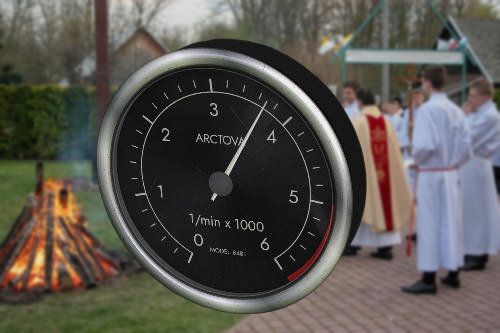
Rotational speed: {"value": 3700, "unit": "rpm"}
